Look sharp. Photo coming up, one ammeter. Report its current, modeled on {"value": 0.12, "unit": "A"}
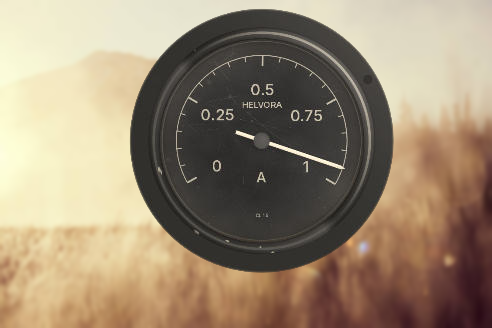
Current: {"value": 0.95, "unit": "A"}
